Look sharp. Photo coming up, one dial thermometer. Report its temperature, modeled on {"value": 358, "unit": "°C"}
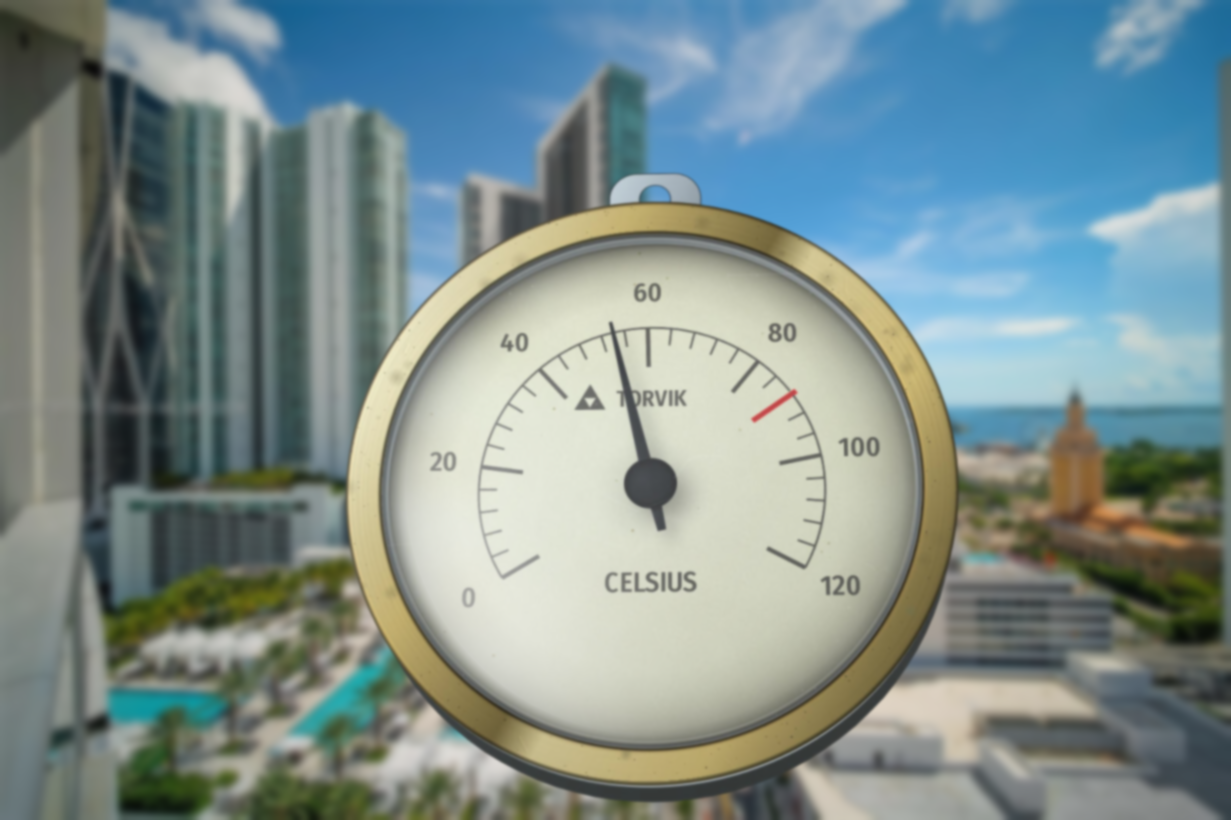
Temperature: {"value": 54, "unit": "°C"}
